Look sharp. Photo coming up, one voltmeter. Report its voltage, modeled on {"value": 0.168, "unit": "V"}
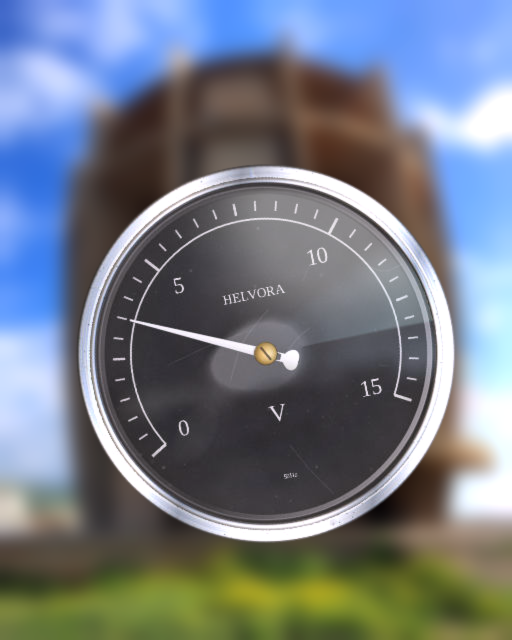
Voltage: {"value": 3.5, "unit": "V"}
